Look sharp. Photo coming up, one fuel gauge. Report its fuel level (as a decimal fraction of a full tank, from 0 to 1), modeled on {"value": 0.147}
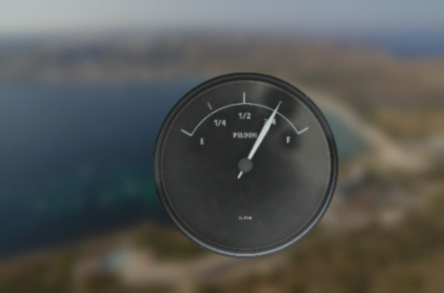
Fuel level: {"value": 0.75}
